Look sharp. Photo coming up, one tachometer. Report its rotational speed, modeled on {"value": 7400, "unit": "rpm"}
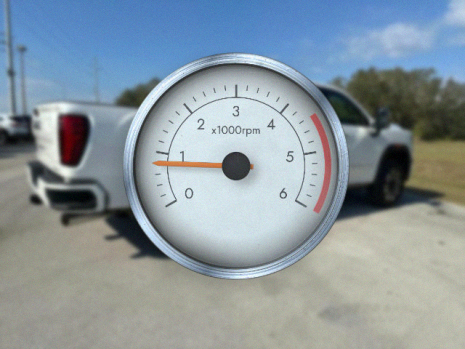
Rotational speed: {"value": 800, "unit": "rpm"}
